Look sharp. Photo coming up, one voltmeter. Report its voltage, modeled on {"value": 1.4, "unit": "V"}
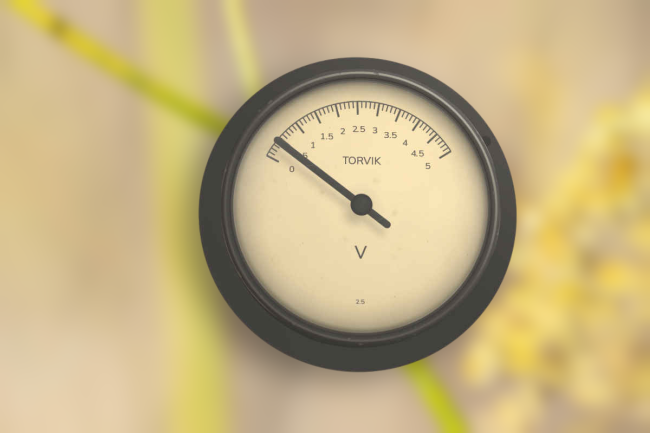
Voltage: {"value": 0.4, "unit": "V"}
